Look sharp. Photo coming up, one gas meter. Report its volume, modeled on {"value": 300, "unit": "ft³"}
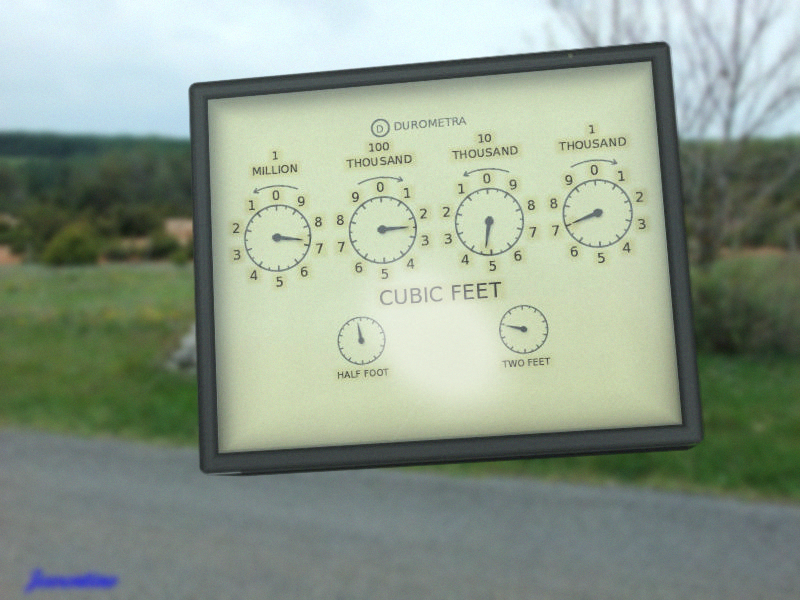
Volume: {"value": 724700, "unit": "ft³"}
